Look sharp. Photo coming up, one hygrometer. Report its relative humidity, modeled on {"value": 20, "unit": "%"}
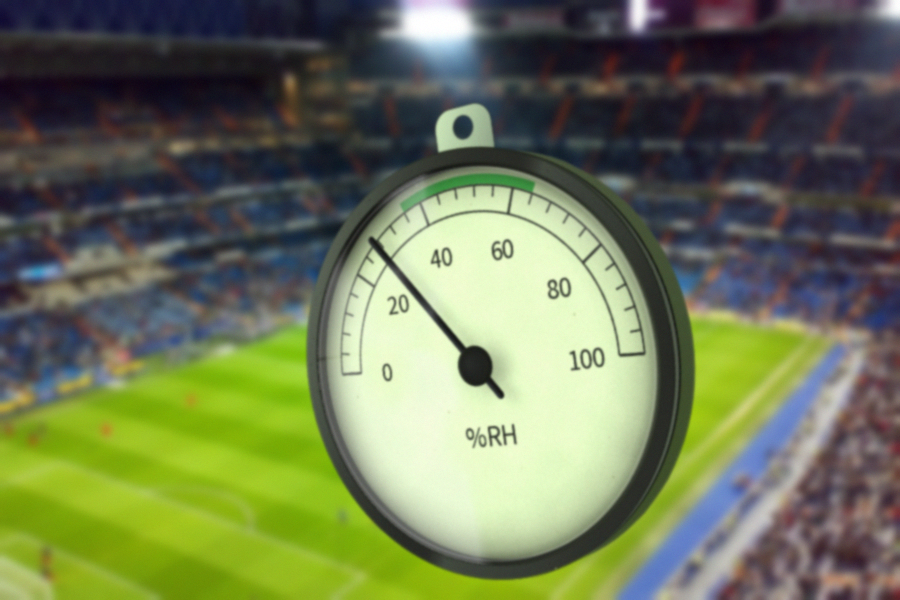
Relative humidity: {"value": 28, "unit": "%"}
